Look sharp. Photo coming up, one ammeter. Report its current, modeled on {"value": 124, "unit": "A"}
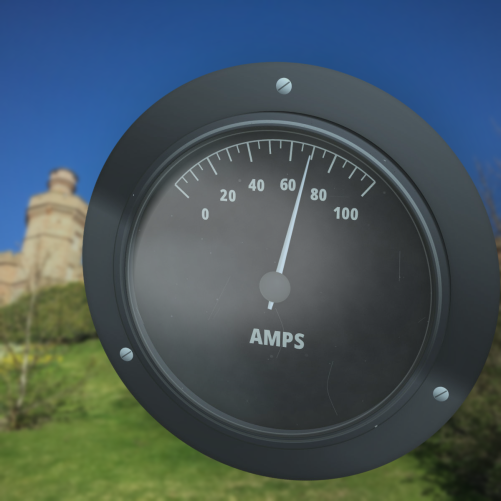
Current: {"value": 70, "unit": "A"}
